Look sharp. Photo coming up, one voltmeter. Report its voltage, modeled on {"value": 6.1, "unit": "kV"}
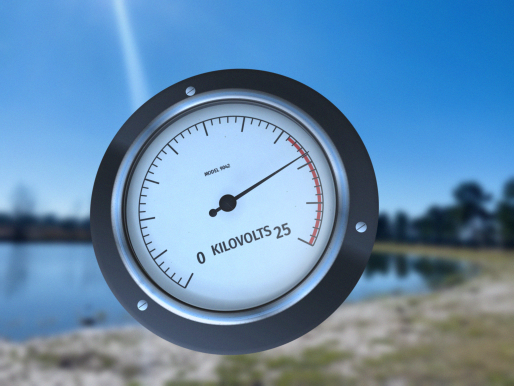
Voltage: {"value": 19.5, "unit": "kV"}
